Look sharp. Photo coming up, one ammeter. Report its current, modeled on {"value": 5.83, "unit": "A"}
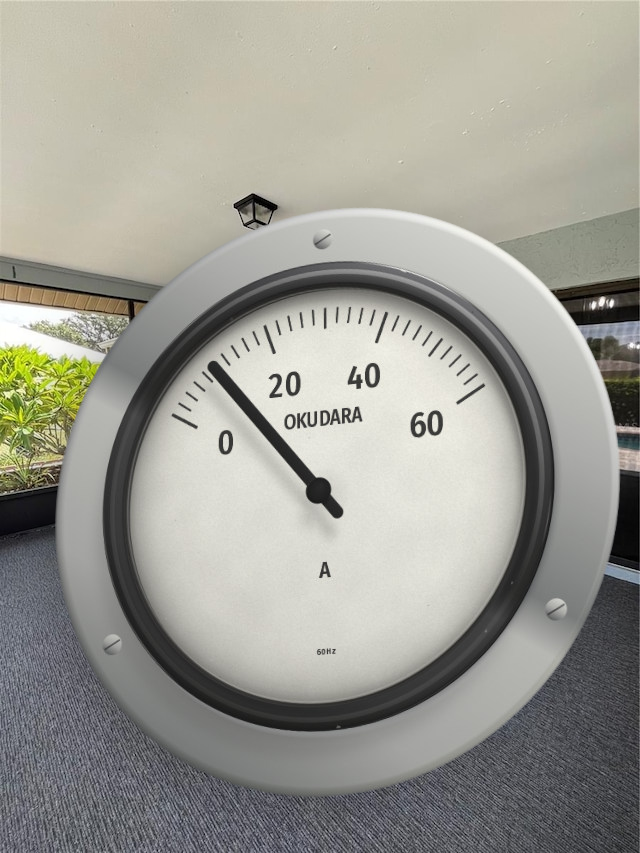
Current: {"value": 10, "unit": "A"}
